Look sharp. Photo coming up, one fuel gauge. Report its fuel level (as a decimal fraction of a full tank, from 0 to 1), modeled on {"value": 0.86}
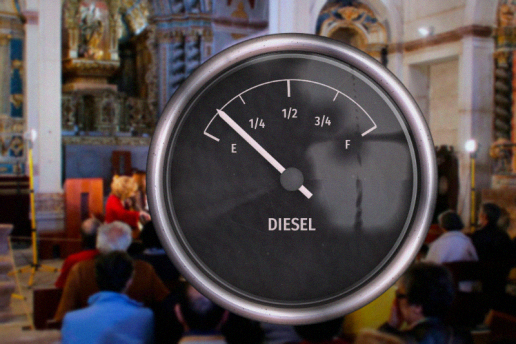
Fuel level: {"value": 0.125}
